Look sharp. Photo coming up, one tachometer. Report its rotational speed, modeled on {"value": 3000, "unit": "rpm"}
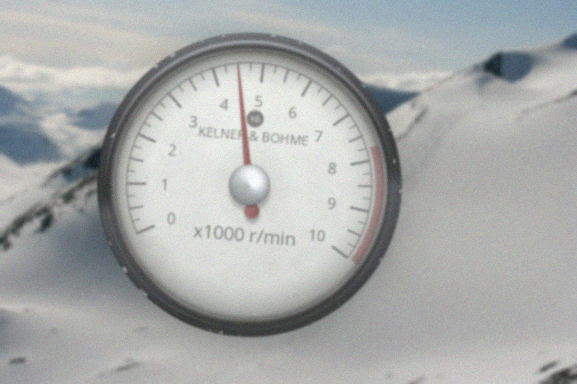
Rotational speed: {"value": 4500, "unit": "rpm"}
